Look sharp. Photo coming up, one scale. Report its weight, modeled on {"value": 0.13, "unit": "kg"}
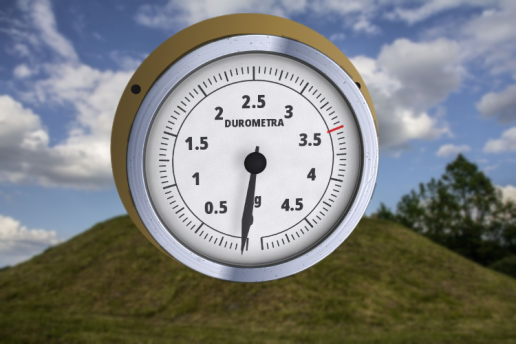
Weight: {"value": 0.05, "unit": "kg"}
